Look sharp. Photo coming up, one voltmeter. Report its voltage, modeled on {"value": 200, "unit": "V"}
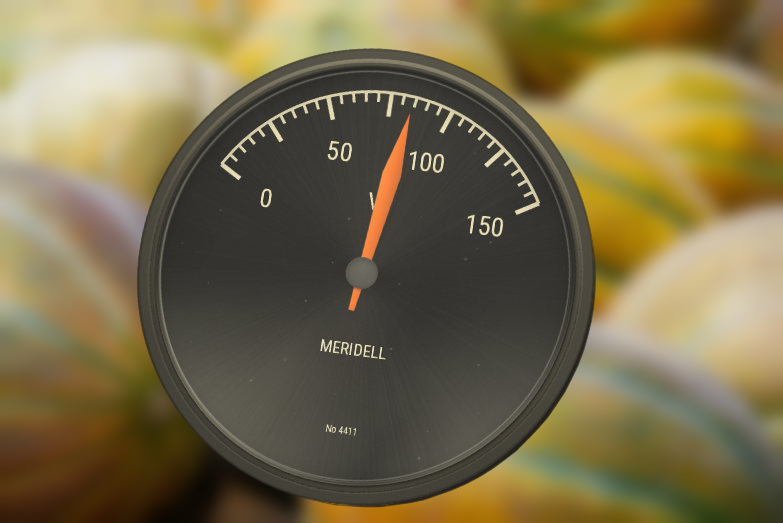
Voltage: {"value": 85, "unit": "V"}
